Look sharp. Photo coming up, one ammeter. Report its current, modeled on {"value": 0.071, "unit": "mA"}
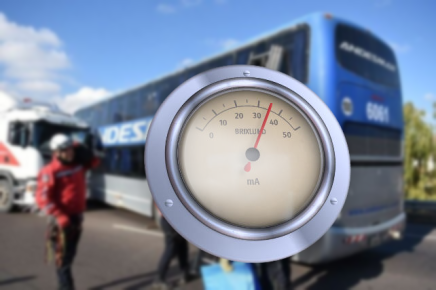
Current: {"value": 35, "unit": "mA"}
